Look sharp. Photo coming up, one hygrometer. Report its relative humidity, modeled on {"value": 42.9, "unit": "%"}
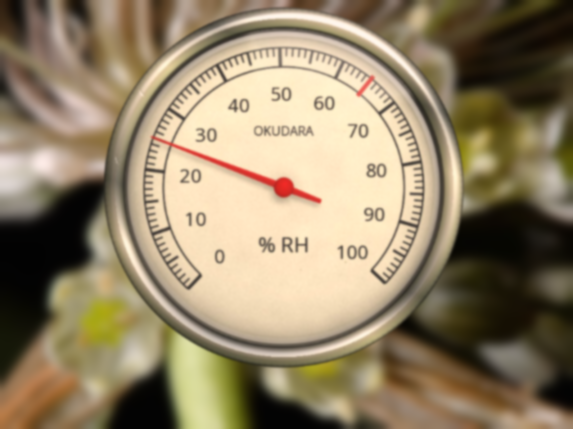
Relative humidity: {"value": 25, "unit": "%"}
